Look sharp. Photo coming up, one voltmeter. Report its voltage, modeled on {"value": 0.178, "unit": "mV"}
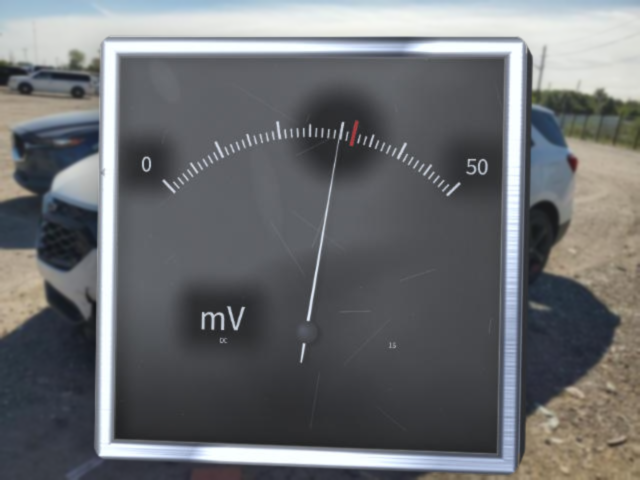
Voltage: {"value": 30, "unit": "mV"}
